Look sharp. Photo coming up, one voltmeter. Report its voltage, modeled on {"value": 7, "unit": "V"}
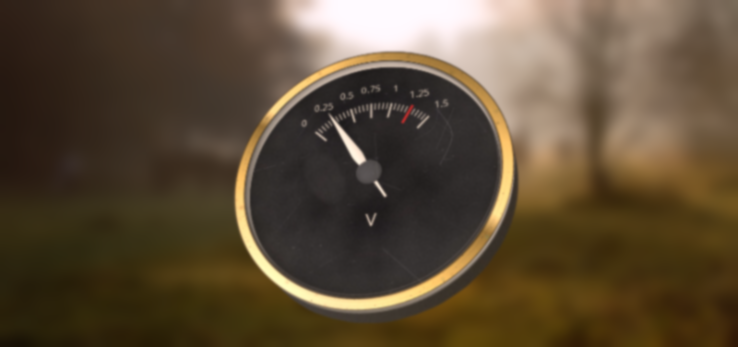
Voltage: {"value": 0.25, "unit": "V"}
